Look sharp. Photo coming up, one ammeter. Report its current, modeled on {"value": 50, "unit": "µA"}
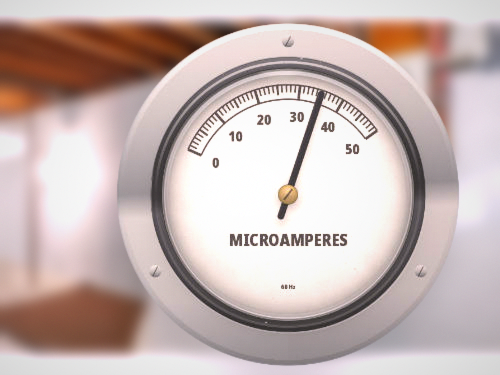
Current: {"value": 35, "unit": "µA"}
